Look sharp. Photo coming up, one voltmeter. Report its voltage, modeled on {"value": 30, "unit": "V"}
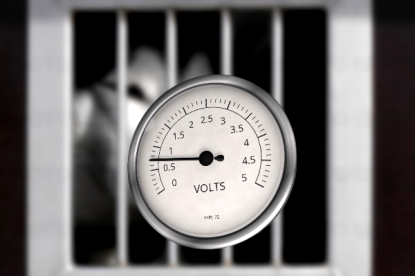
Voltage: {"value": 0.7, "unit": "V"}
